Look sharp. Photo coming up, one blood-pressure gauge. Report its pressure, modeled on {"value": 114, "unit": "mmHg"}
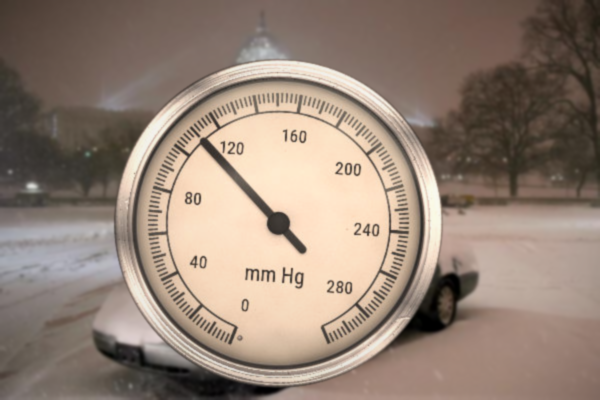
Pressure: {"value": 110, "unit": "mmHg"}
